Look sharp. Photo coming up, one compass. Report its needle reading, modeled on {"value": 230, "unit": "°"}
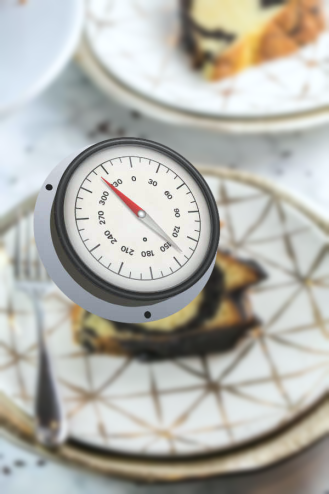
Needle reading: {"value": 320, "unit": "°"}
